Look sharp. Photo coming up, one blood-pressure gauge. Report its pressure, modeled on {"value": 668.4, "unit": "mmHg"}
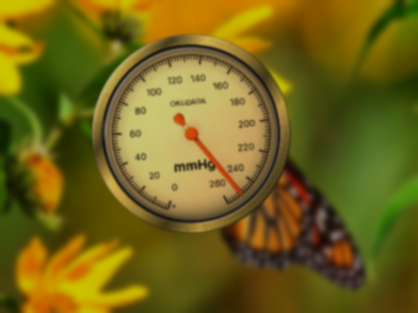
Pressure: {"value": 250, "unit": "mmHg"}
